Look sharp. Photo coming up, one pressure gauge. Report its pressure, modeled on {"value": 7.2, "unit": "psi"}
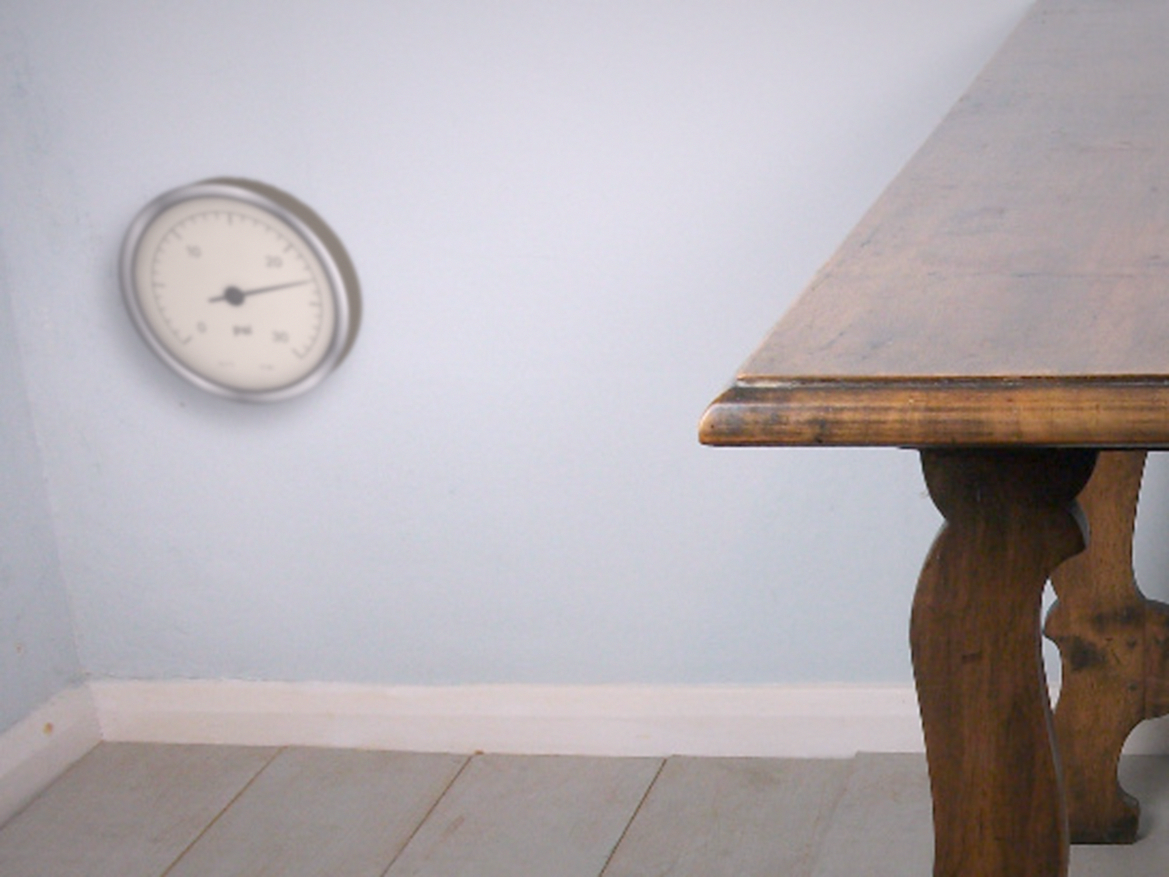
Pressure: {"value": 23, "unit": "psi"}
